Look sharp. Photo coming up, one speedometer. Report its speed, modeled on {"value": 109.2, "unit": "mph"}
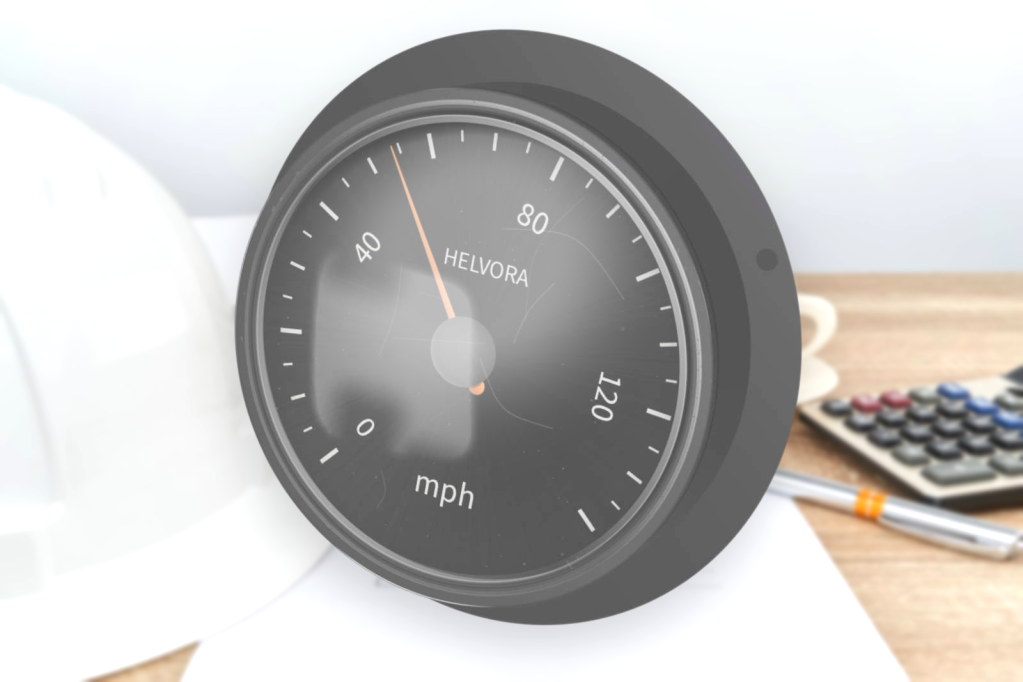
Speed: {"value": 55, "unit": "mph"}
